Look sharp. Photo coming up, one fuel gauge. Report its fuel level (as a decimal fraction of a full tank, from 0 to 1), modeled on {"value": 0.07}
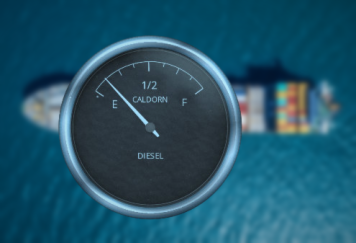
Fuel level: {"value": 0.125}
